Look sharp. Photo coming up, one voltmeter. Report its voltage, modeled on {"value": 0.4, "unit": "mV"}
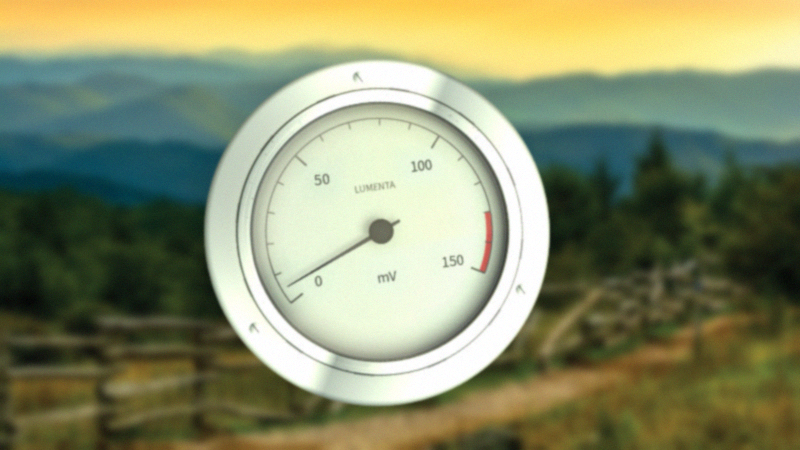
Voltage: {"value": 5, "unit": "mV"}
